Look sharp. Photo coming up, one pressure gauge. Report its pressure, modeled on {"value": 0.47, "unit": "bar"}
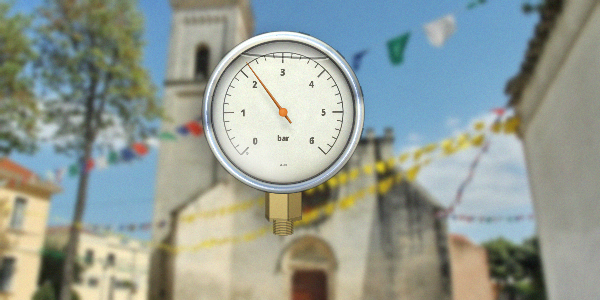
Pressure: {"value": 2.2, "unit": "bar"}
